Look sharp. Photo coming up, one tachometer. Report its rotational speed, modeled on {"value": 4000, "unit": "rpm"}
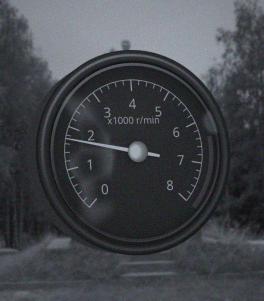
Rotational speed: {"value": 1700, "unit": "rpm"}
